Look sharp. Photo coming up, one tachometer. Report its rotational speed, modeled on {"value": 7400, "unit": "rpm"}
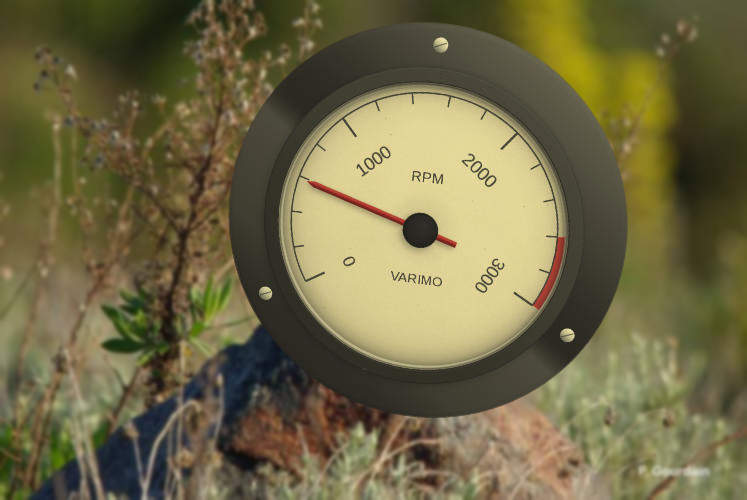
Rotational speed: {"value": 600, "unit": "rpm"}
